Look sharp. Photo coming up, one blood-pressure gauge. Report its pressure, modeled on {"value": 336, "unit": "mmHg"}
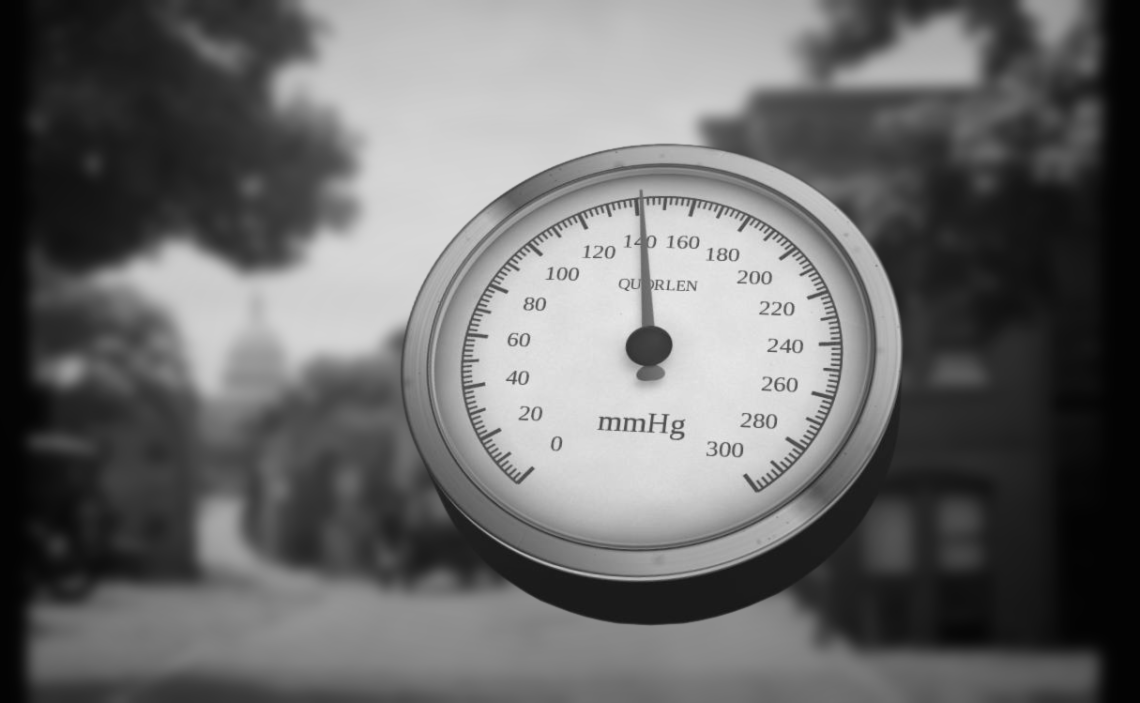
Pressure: {"value": 142, "unit": "mmHg"}
